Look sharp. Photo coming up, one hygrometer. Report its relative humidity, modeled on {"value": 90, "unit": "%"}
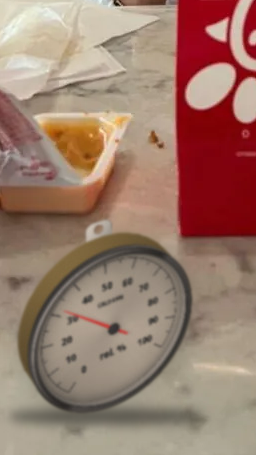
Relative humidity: {"value": 32.5, "unit": "%"}
